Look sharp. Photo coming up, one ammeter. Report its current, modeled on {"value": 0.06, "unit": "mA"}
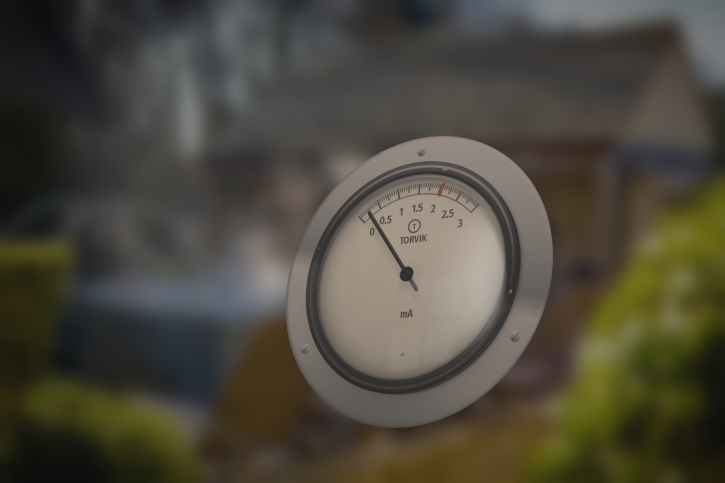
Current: {"value": 0.25, "unit": "mA"}
